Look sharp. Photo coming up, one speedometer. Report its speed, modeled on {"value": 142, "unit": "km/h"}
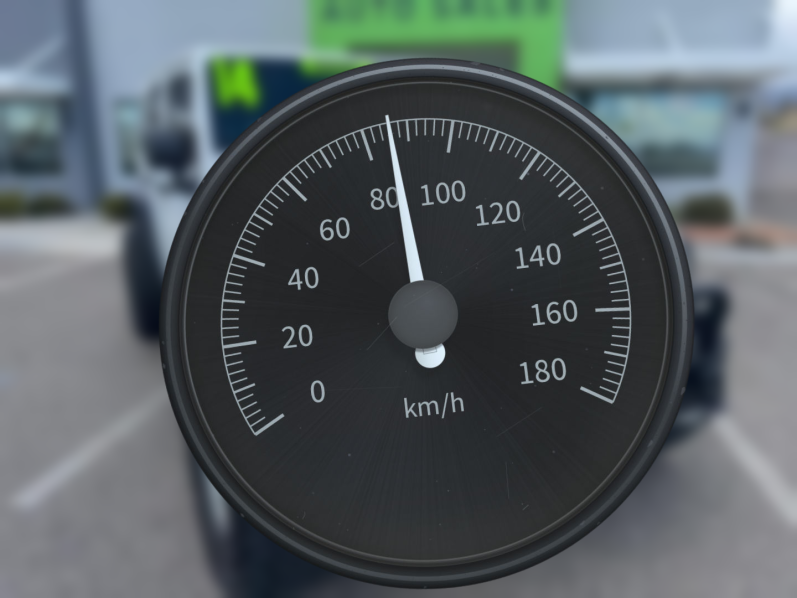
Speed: {"value": 86, "unit": "km/h"}
